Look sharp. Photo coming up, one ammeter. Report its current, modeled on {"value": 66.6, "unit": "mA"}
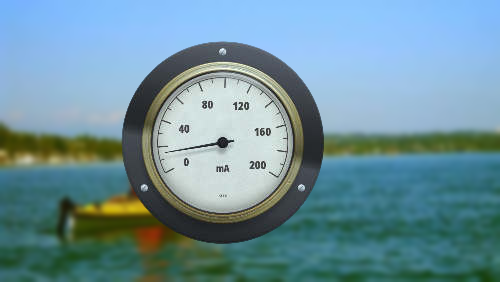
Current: {"value": 15, "unit": "mA"}
